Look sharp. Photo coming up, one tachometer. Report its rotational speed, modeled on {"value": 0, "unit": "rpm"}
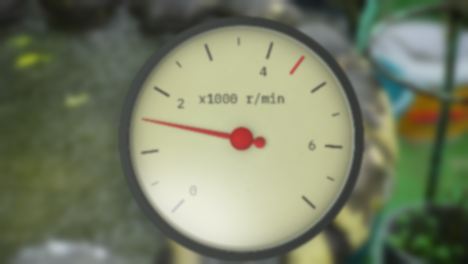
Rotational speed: {"value": 1500, "unit": "rpm"}
